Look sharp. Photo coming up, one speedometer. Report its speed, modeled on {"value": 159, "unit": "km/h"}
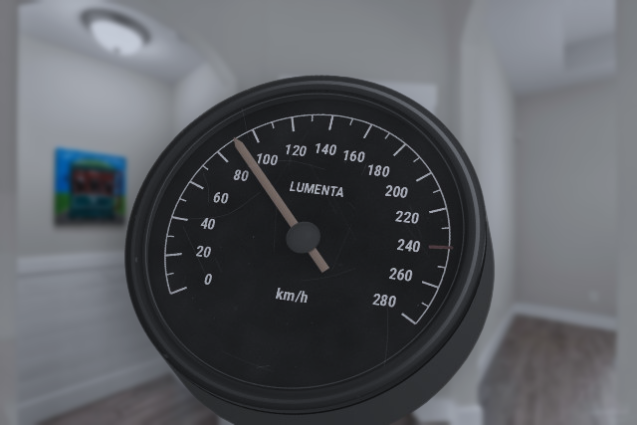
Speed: {"value": 90, "unit": "km/h"}
